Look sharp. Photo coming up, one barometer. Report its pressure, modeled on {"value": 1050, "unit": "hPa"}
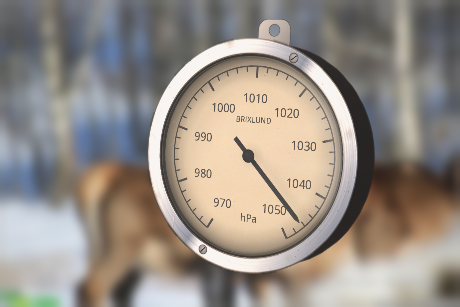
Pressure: {"value": 1046, "unit": "hPa"}
